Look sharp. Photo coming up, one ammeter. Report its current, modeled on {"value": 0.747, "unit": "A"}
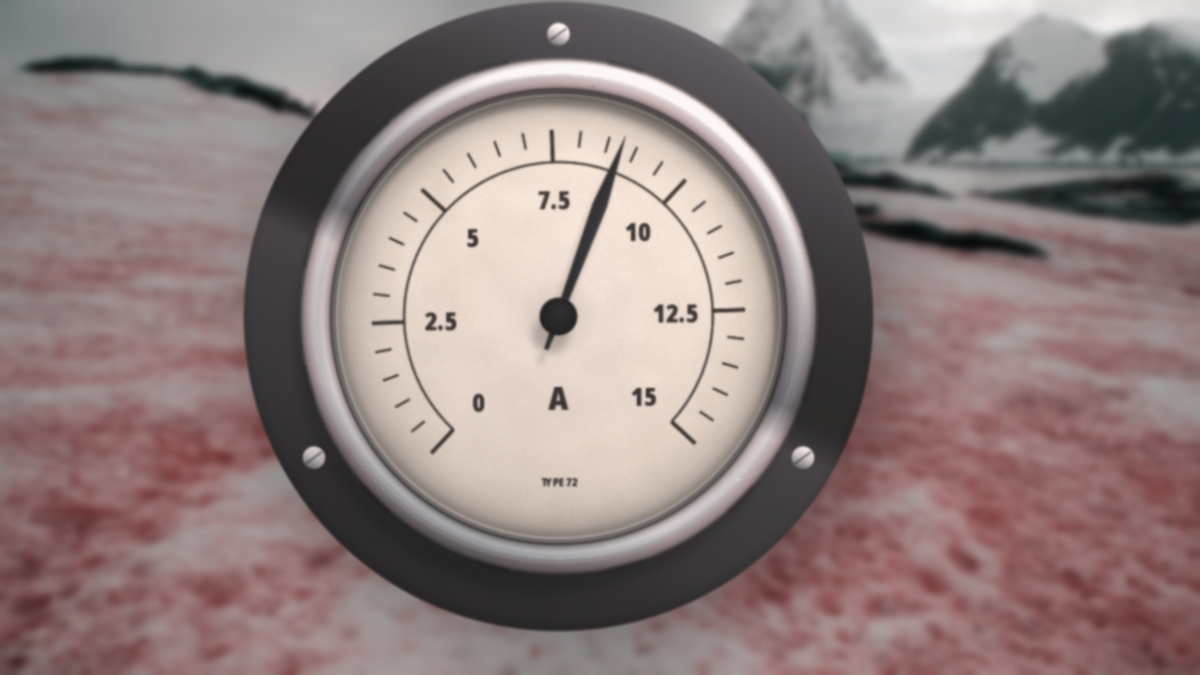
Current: {"value": 8.75, "unit": "A"}
